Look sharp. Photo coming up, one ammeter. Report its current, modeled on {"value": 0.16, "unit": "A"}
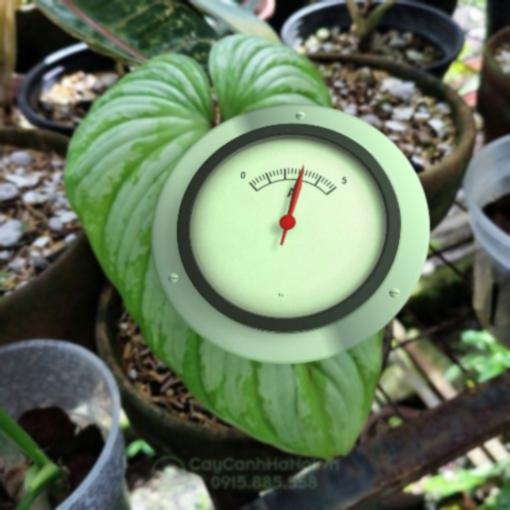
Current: {"value": 3, "unit": "A"}
